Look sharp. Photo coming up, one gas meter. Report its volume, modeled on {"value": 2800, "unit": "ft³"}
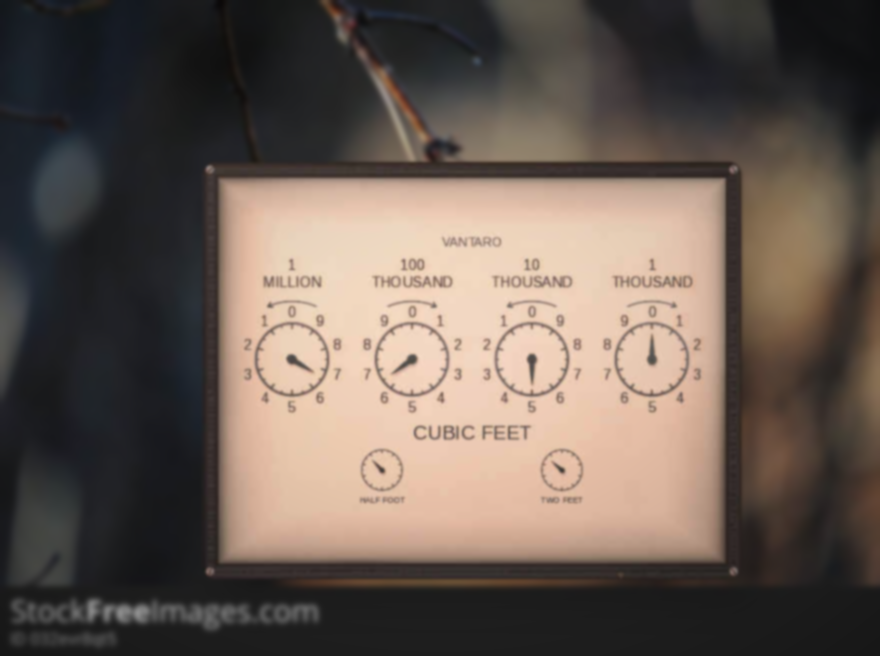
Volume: {"value": 665000, "unit": "ft³"}
